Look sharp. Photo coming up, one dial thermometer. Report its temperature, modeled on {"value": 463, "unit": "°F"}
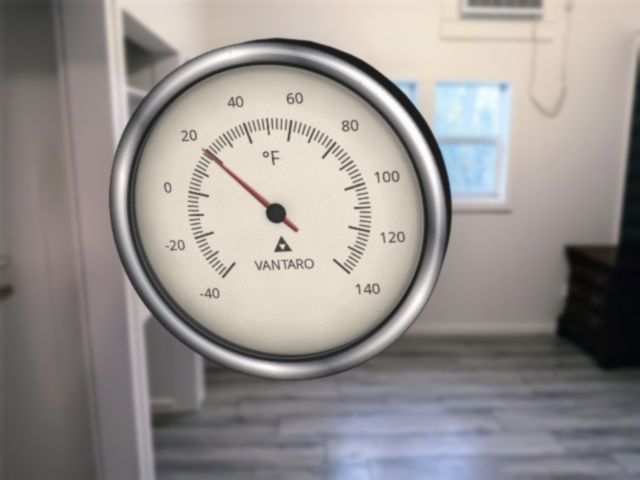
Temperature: {"value": 20, "unit": "°F"}
